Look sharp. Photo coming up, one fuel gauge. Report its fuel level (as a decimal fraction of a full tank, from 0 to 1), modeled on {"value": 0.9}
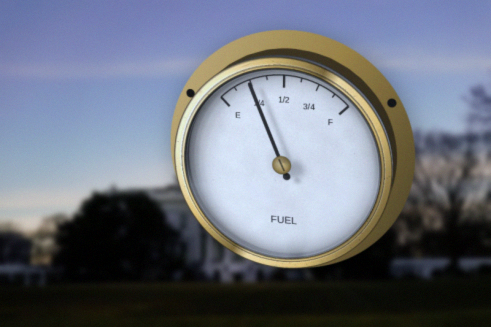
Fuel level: {"value": 0.25}
